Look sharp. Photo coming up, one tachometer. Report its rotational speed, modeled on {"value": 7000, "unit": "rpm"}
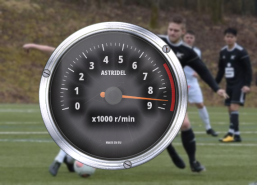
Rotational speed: {"value": 8600, "unit": "rpm"}
